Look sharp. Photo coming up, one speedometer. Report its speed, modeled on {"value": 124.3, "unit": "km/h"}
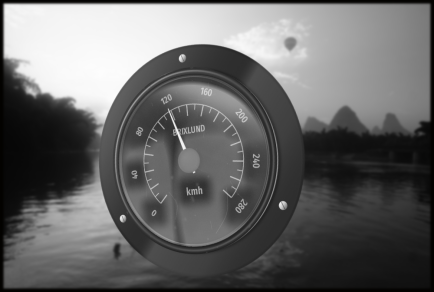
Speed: {"value": 120, "unit": "km/h"}
